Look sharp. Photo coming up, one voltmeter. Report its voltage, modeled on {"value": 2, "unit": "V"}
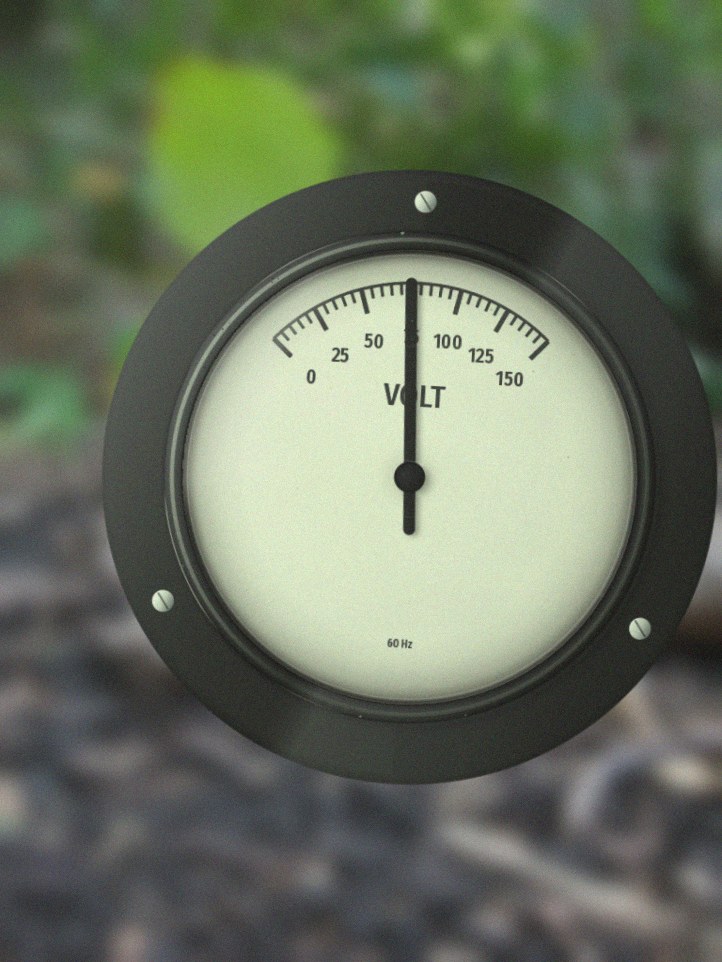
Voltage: {"value": 75, "unit": "V"}
